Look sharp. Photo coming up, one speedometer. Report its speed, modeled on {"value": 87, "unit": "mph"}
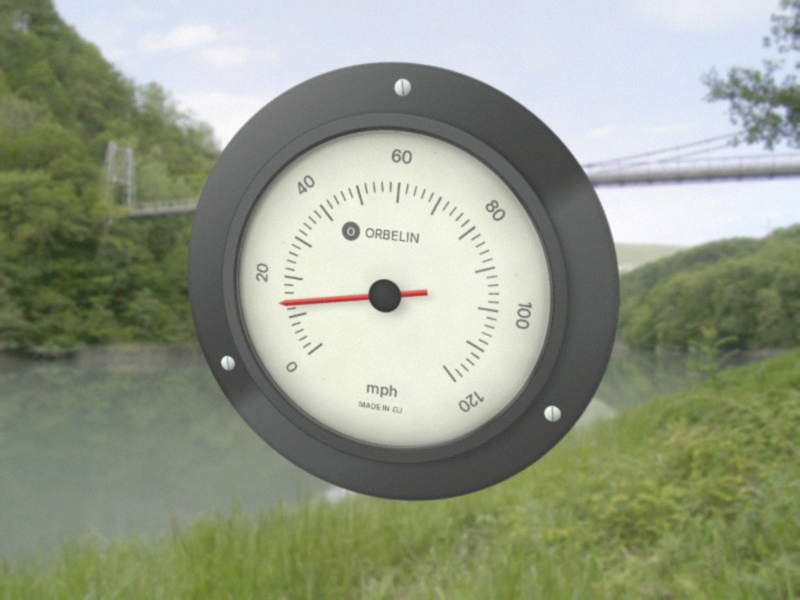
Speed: {"value": 14, "unit": "mph"}
